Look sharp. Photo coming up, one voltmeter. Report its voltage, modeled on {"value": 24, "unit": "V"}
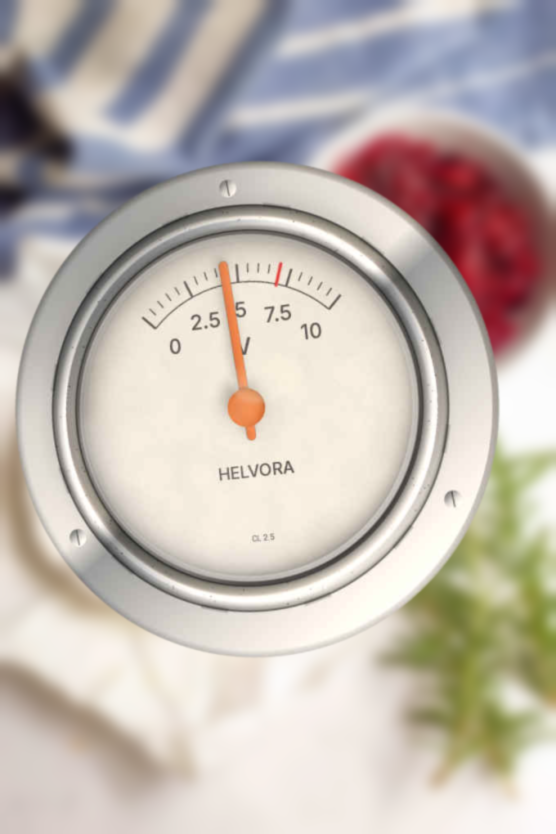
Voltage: {"value": 4.5, "unit": "V"}
